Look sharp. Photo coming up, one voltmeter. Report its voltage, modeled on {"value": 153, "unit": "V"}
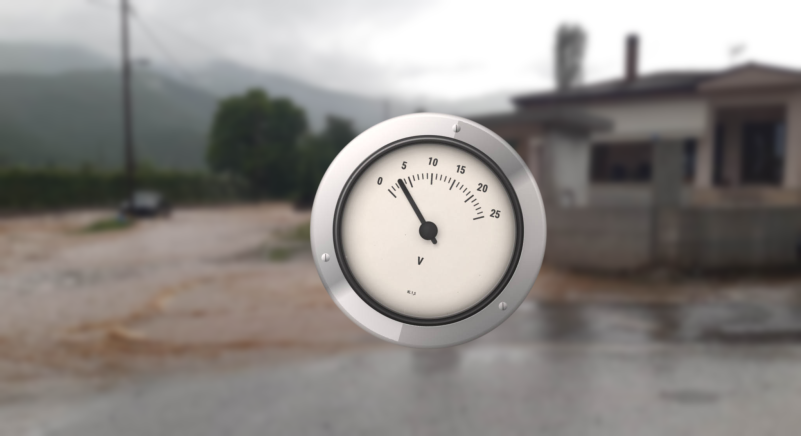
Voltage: {"value": 3, "unit": "V"}
